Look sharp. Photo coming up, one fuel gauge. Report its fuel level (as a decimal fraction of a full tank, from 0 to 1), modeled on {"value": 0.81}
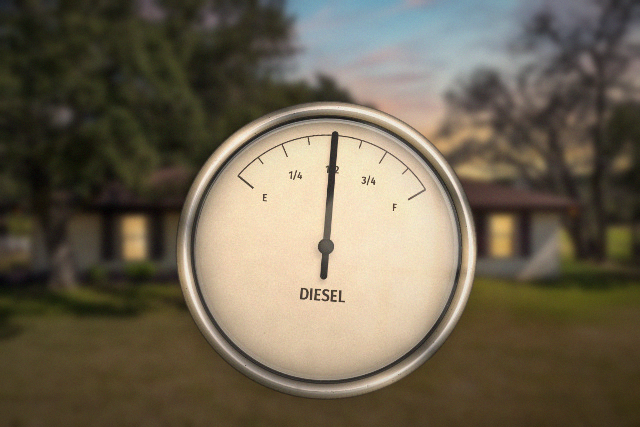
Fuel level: {"value": 0.5}
